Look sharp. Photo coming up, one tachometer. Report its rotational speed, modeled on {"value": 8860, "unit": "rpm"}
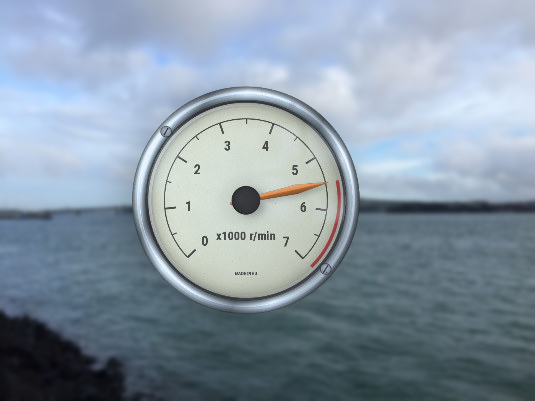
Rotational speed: {"value": 5500, "unit": "rpm"}
